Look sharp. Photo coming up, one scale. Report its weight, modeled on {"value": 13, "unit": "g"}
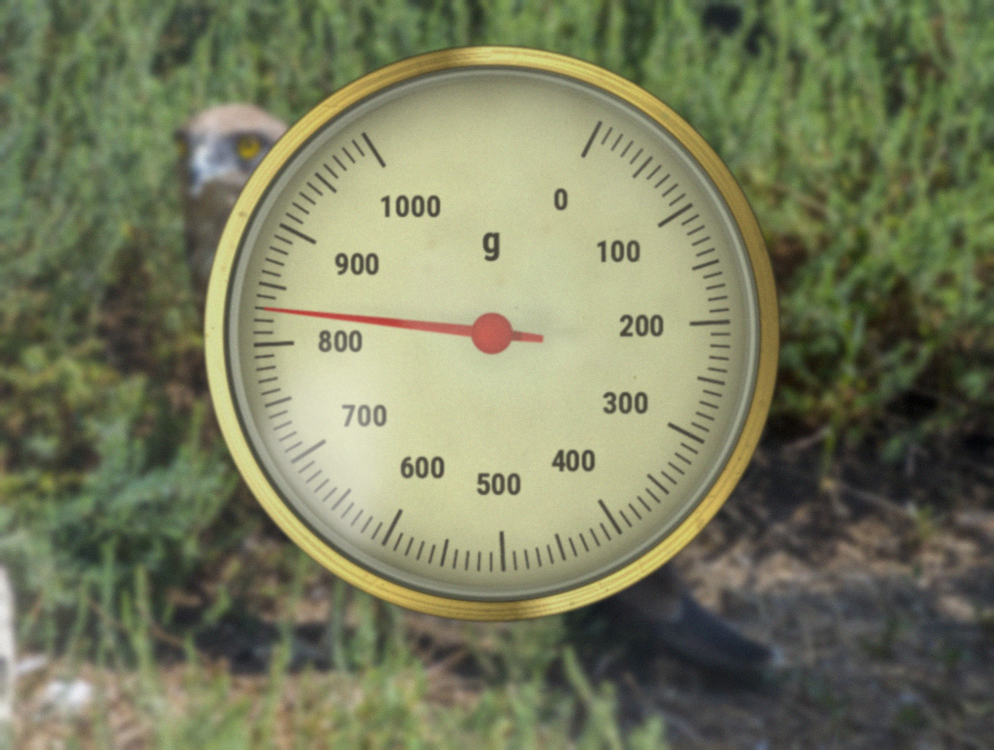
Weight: {"value": 830, "unit": "g"}
